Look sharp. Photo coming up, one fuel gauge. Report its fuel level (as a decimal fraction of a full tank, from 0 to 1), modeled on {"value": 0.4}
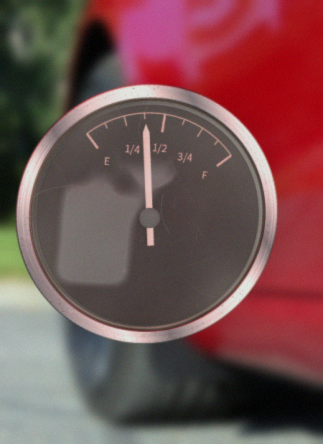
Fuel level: {"value": 0.375}
